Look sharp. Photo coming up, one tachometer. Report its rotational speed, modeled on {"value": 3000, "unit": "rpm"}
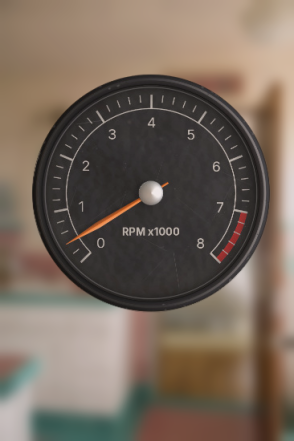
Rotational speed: {"value": 400, "unit": "rpm"}
